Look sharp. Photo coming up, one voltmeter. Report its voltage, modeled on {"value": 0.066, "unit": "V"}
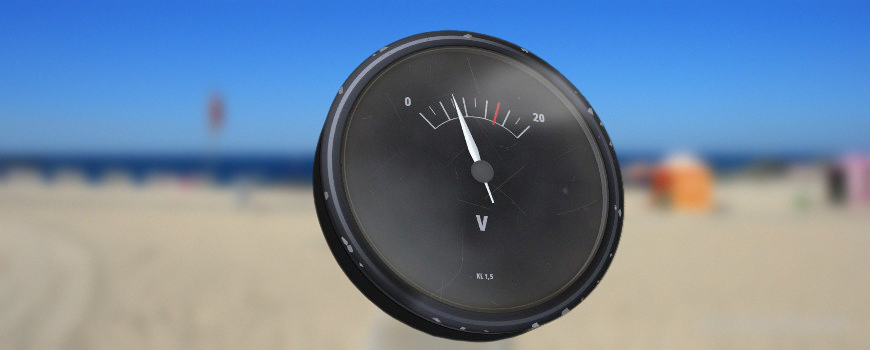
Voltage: {"value": 6, "unit": "V"}
